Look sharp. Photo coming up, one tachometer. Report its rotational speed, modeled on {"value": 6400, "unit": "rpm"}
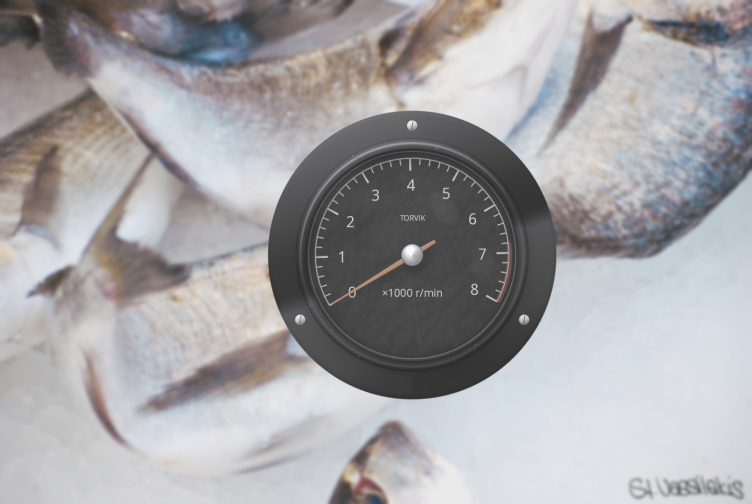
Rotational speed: {"value": 0, "unit": "rpm"}
